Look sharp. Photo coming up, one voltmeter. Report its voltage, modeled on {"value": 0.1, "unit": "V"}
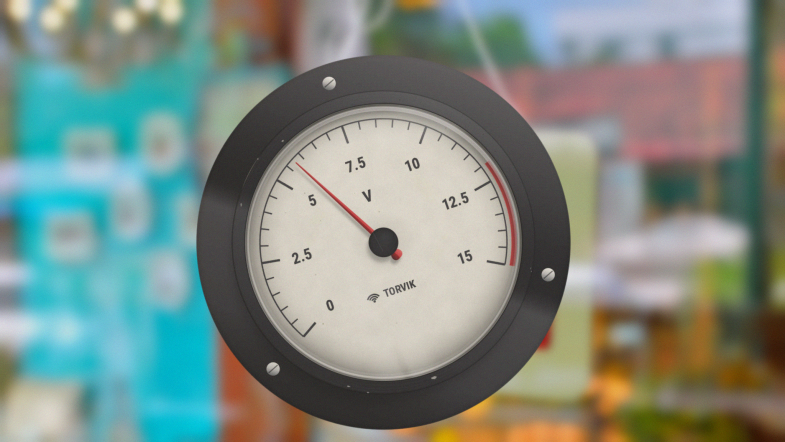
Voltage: {"value": 5.75, "unit": "V"}
